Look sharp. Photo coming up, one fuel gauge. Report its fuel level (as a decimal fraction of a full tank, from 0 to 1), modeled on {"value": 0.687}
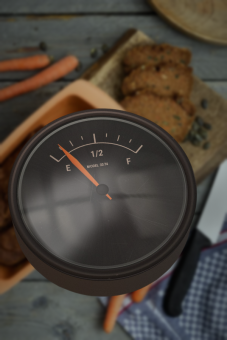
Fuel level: {"value": 0.125}
